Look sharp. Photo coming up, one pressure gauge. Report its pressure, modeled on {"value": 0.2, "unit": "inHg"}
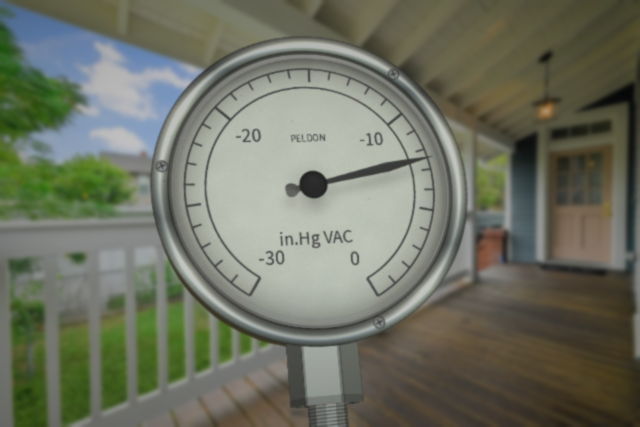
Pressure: {"value": -7.5, "unit": "inHg"}
